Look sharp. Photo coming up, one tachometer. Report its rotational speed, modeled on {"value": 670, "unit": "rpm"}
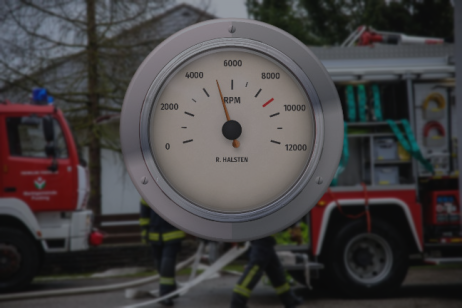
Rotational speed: {"value": 5000, "unit": "rpm"}
